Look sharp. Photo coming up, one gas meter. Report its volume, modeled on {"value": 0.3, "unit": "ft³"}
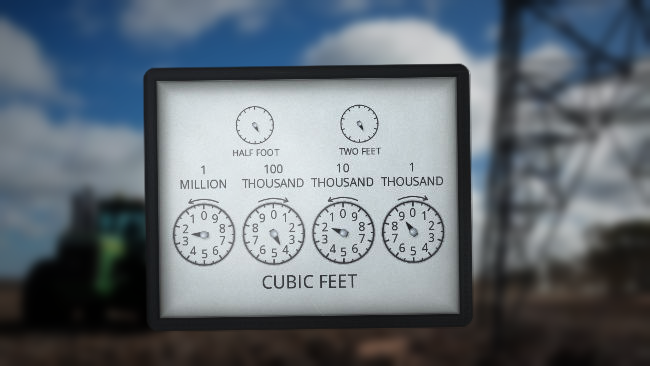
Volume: {"value": 241900, "unit": "ft³"}
